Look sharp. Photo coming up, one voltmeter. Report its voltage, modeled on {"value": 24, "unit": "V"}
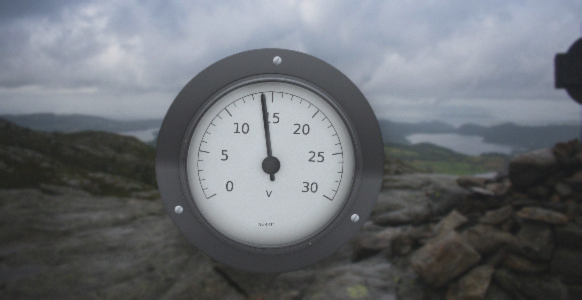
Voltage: {"value": 14, "unit": "V"}
